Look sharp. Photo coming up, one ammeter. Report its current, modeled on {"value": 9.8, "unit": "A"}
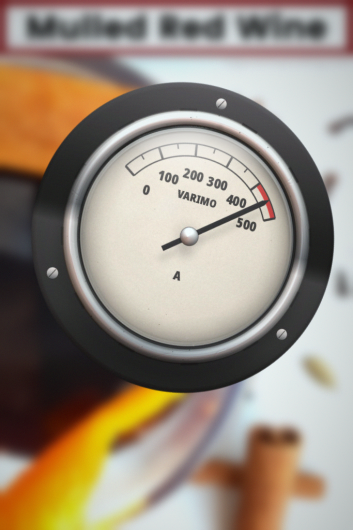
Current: {"value": 450, "unit": "A"}
